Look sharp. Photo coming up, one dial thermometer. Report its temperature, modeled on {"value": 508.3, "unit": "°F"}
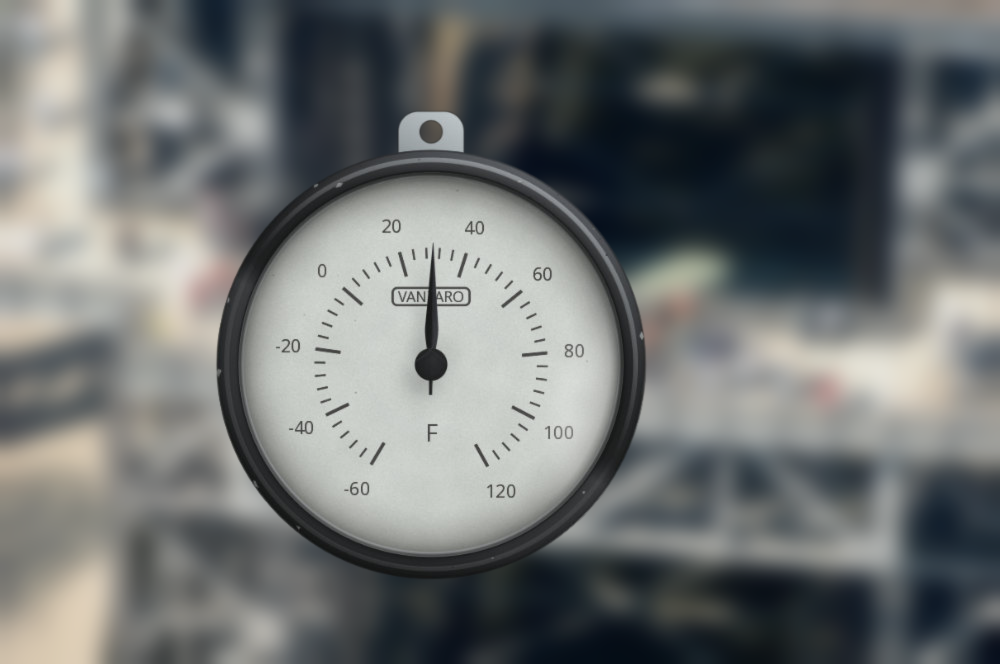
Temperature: {"value": 30, "unit": "°F"}
